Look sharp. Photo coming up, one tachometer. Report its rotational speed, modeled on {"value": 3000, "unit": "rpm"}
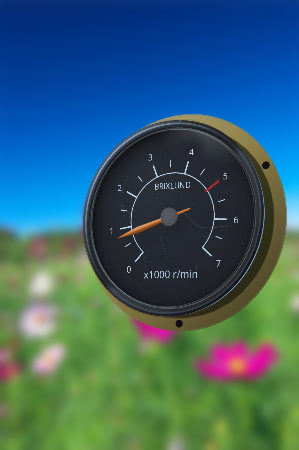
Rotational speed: {"value": 750, "unit": "rpm"}
